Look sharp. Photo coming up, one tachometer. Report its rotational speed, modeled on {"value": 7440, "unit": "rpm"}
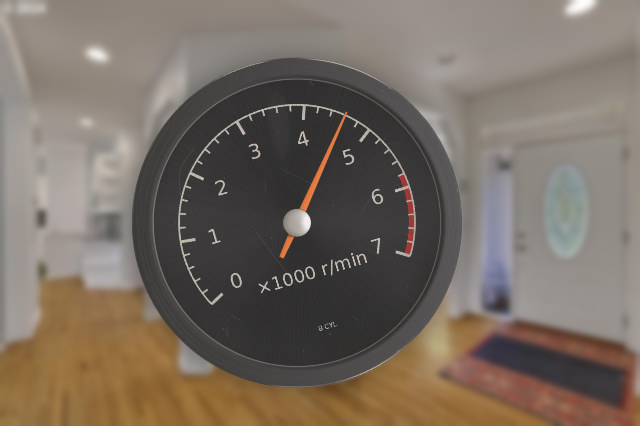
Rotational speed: {"value": 4600, "unit": "rpm"}
